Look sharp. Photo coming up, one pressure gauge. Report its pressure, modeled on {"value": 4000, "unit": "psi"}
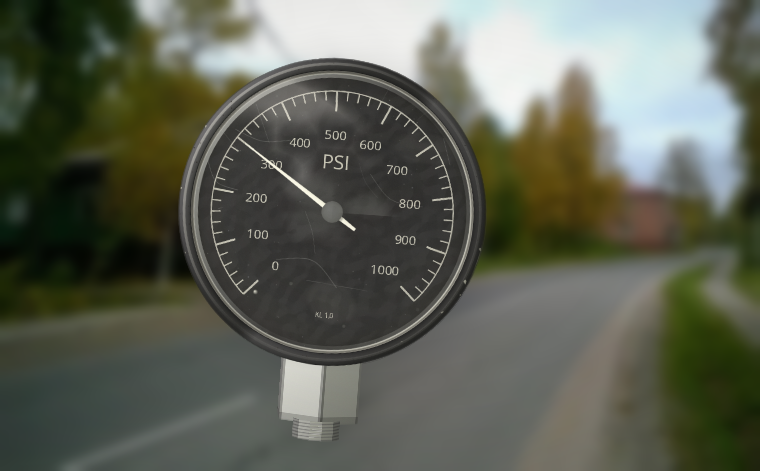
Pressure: {"value": 300, "unit": "psi"}
